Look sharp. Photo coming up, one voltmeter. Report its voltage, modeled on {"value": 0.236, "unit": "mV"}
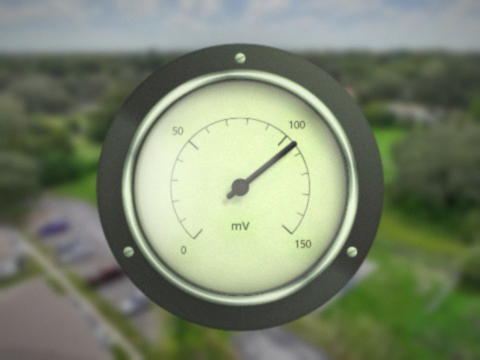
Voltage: {"value": 105, "unit": "mV"}
